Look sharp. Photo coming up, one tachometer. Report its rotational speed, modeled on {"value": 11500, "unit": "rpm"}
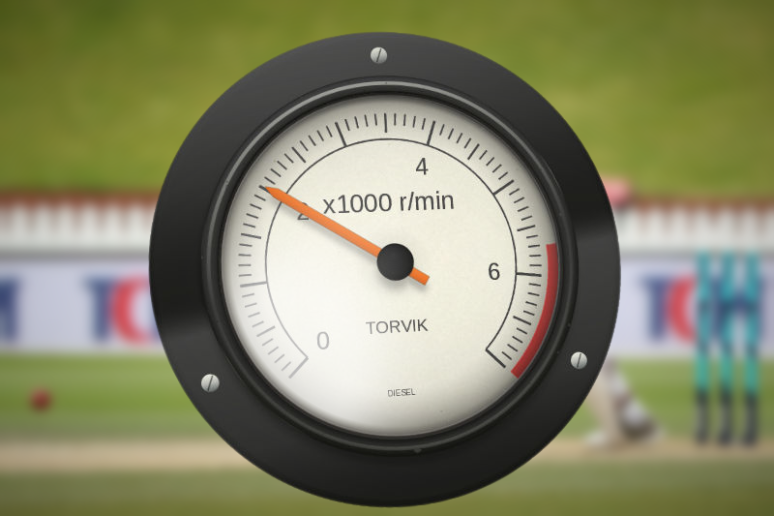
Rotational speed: {"value": 2000, "unit": "rpm"}
